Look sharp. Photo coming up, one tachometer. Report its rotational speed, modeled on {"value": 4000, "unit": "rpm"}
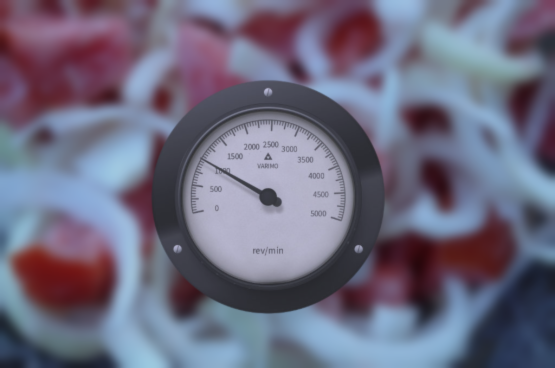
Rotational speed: {"value": 1000, "unit": "rpm"}
